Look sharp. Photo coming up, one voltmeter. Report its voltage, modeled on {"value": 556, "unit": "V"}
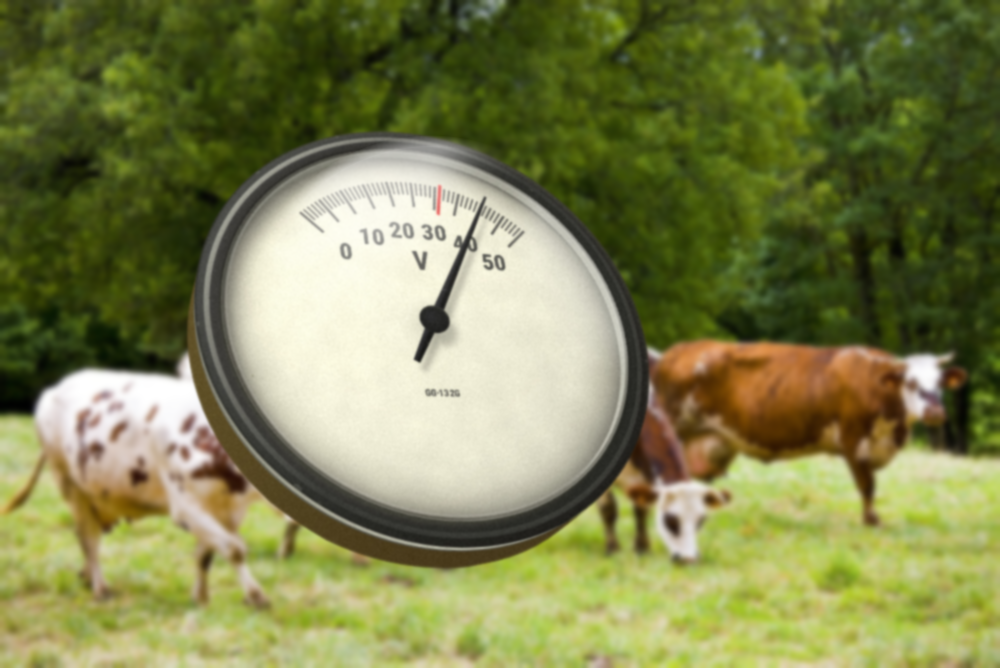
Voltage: {"value": 40, "unit": "V"}
